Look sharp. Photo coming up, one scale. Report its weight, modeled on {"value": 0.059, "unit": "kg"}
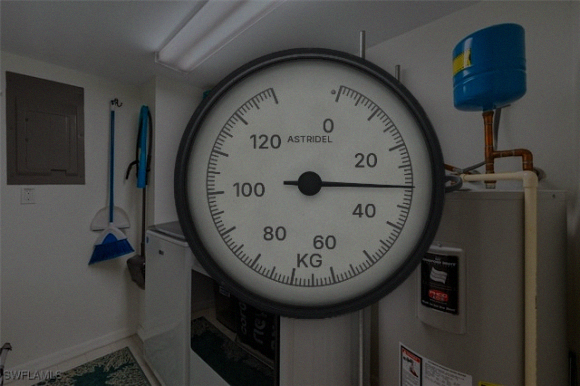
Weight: {"value": 30, "unit": "kg"}
